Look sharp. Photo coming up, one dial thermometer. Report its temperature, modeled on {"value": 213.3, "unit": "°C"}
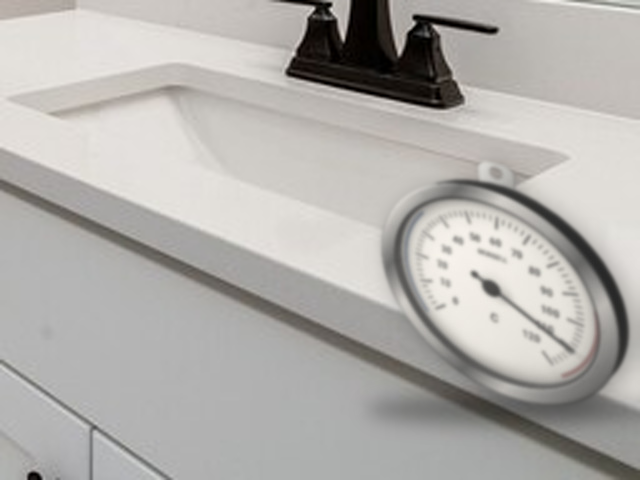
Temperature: {"value": 110, "unit": "°C"}
